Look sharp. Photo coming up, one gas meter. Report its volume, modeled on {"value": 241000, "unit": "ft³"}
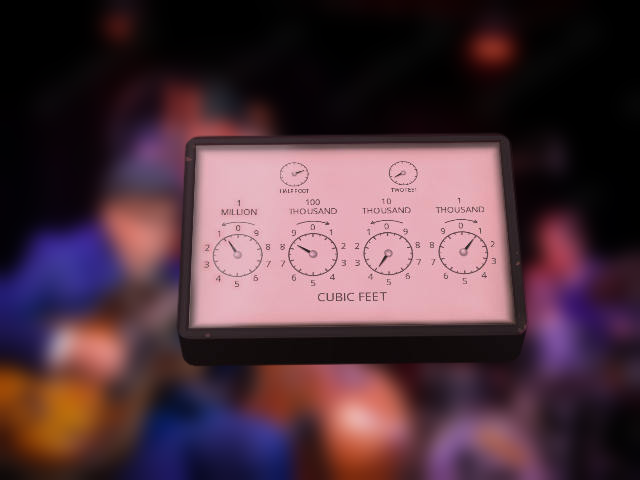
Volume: {"value": 84100, "unit": "ft³"}
